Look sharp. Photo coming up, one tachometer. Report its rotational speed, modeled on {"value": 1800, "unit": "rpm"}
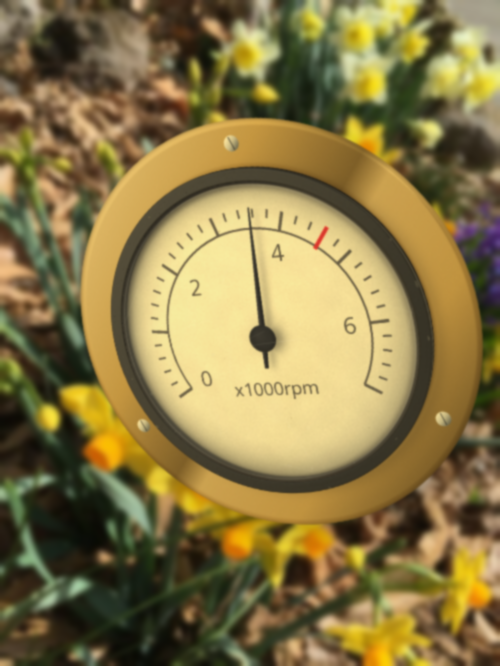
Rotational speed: {"value": 3600, "unit": "rpm"}
